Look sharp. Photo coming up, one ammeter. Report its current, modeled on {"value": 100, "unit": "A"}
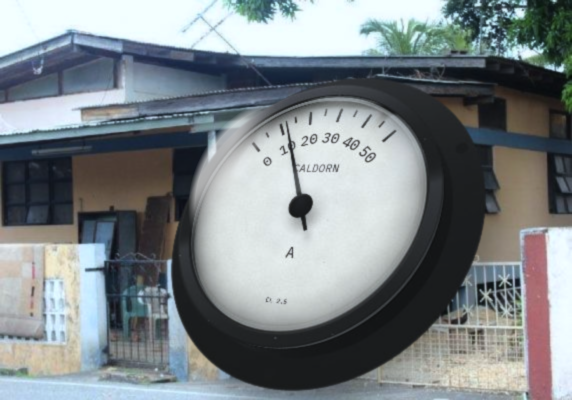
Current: {"value": 12.5, "unit": "A"}
